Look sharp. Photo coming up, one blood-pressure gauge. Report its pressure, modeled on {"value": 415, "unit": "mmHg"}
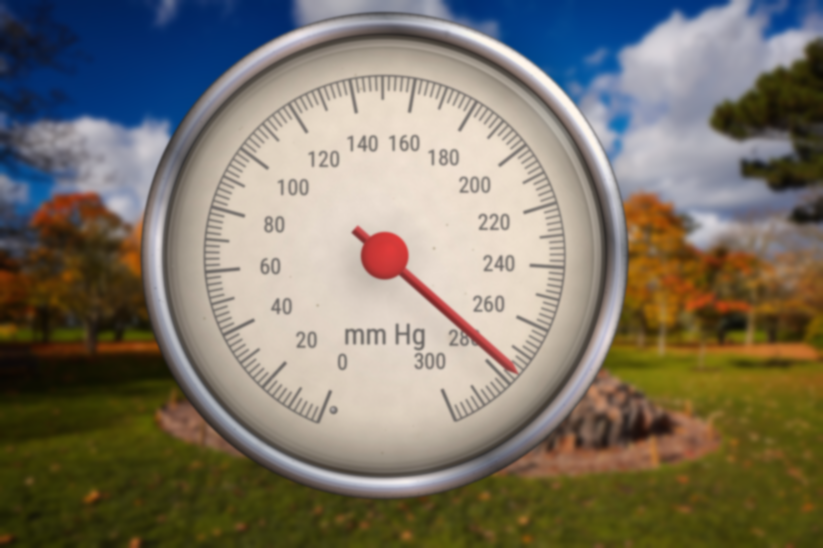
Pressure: {"value": 276, "unit": "mmHg"}
